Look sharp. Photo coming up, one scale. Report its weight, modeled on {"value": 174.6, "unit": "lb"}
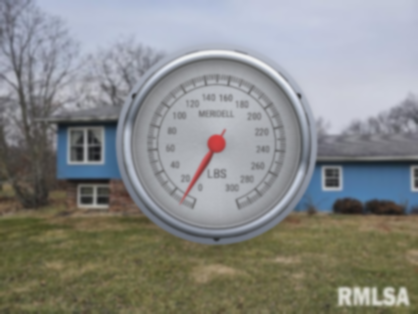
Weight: {"value": 10, "unit": "lb"}
